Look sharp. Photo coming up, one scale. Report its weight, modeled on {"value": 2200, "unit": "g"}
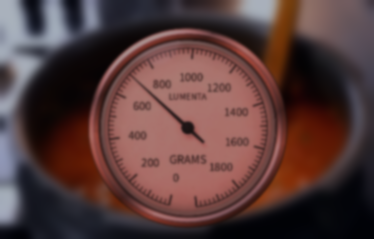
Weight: {"value": 700, "unit": "g"}
